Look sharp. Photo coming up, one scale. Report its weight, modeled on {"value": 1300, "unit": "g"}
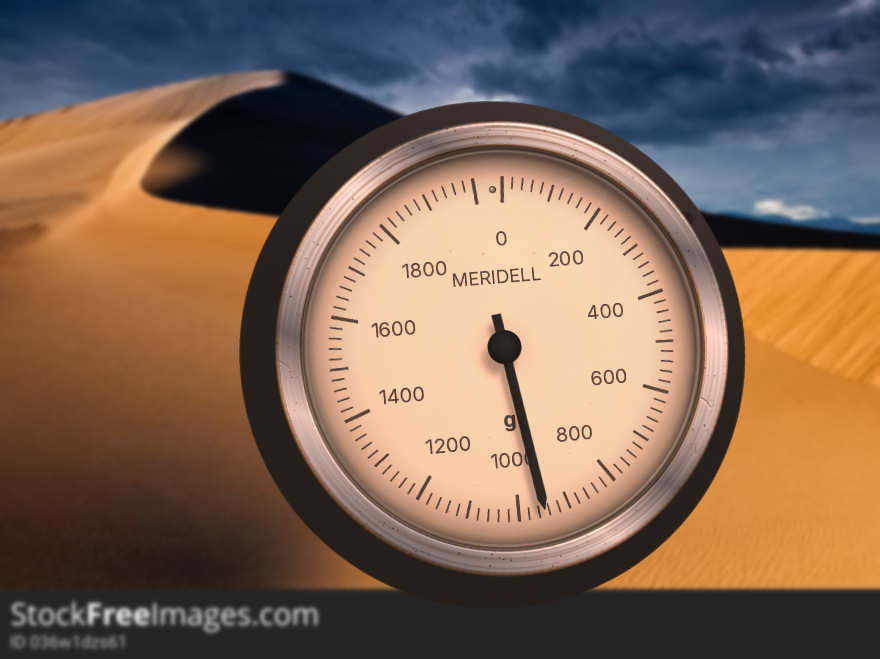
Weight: {"value": 950, "unit": "g"}
